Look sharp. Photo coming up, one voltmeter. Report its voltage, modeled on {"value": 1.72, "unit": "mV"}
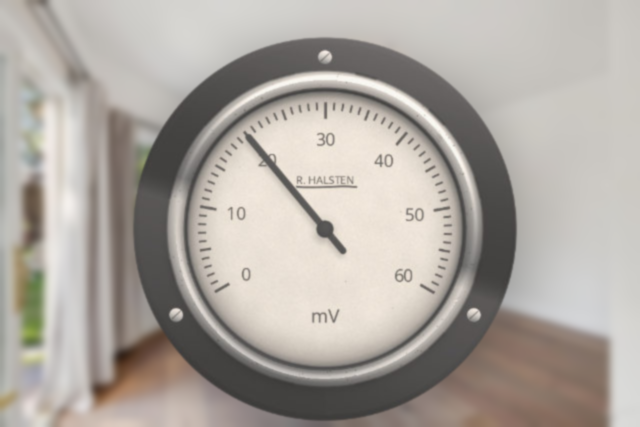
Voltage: {"value": 20, "unit": "mV"}
